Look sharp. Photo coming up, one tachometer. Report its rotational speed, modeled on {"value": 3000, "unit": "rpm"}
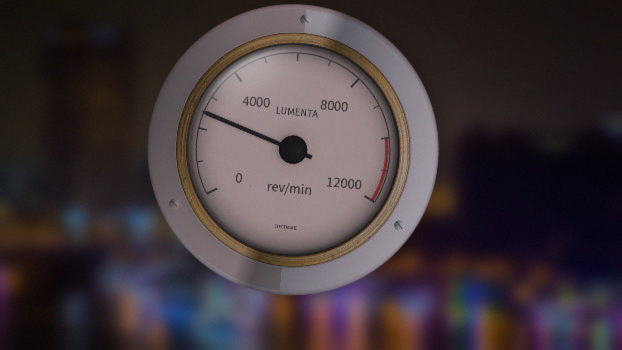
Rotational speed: {"value": 2500, "unit": "rpm"}
